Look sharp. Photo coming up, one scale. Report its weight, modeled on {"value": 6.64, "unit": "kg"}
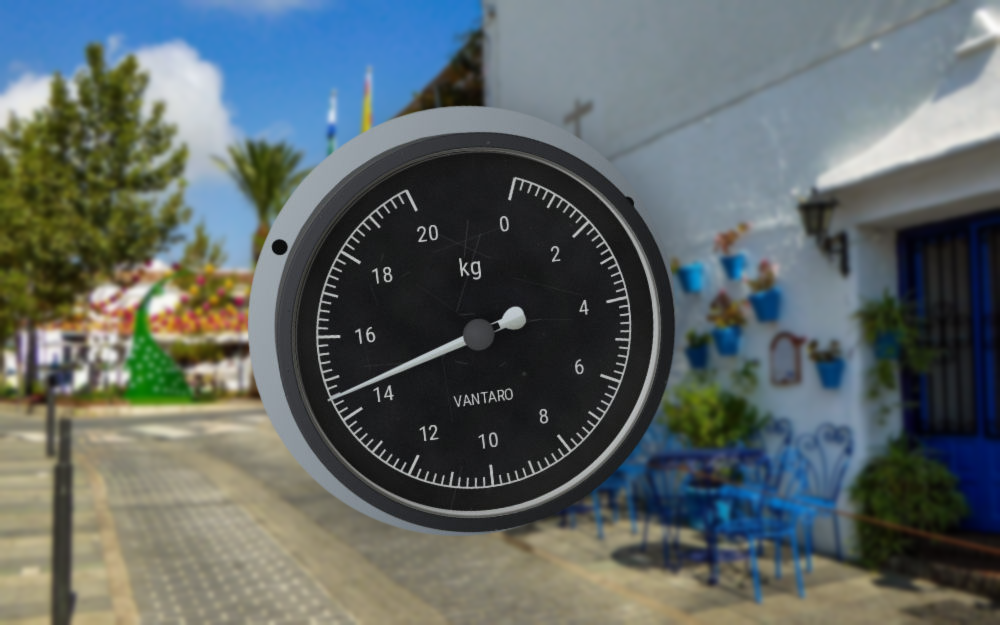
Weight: {"value": 14.6, "unit": "kg"}
